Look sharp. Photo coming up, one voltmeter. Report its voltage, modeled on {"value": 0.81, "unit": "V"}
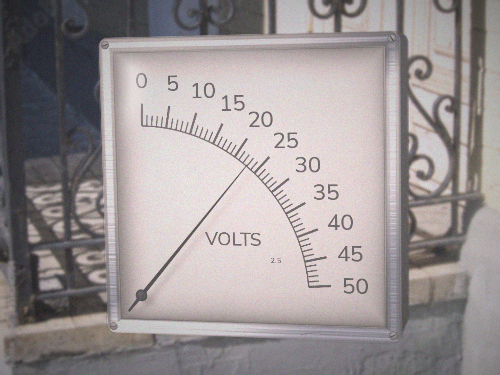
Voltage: {"value": 23, "unit": "V"}
